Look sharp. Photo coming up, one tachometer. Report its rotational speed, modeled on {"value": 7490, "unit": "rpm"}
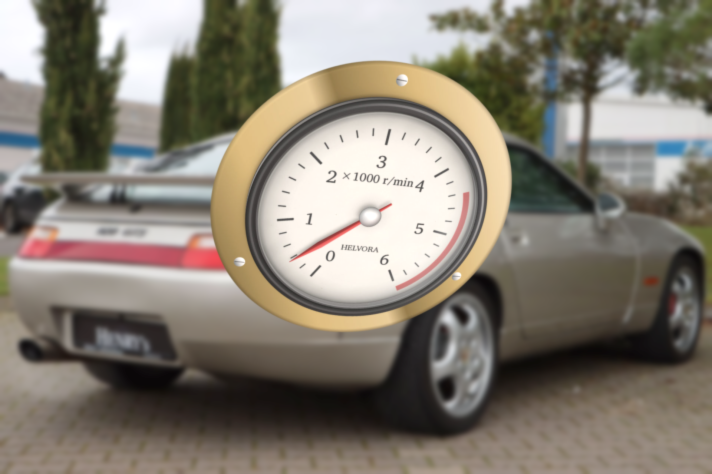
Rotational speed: {"value": 400, "unit": "rpm"}
